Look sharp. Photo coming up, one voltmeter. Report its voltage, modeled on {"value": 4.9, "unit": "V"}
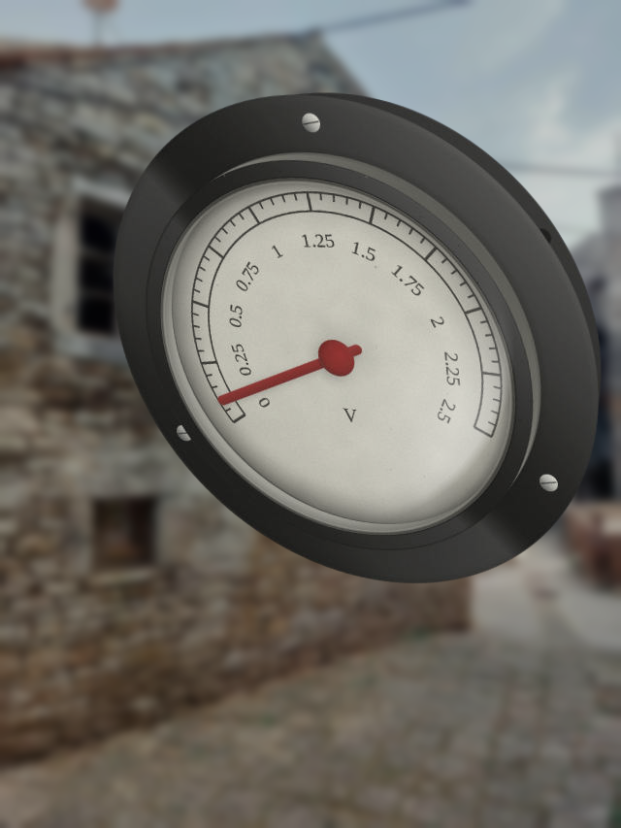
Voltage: {"value": 0.1, "unit": "V"}
